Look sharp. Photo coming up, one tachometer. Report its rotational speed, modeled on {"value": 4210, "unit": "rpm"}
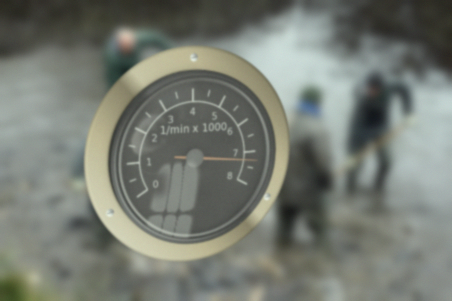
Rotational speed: {"value": 7250, "unit": "rpm"}
